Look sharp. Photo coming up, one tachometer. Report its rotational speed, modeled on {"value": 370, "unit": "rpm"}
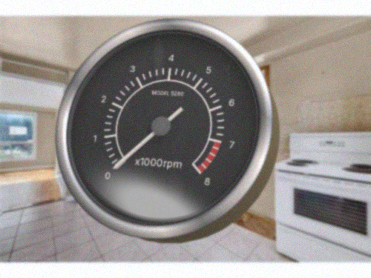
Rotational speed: {"value": 0, "unit": "rpm"}
